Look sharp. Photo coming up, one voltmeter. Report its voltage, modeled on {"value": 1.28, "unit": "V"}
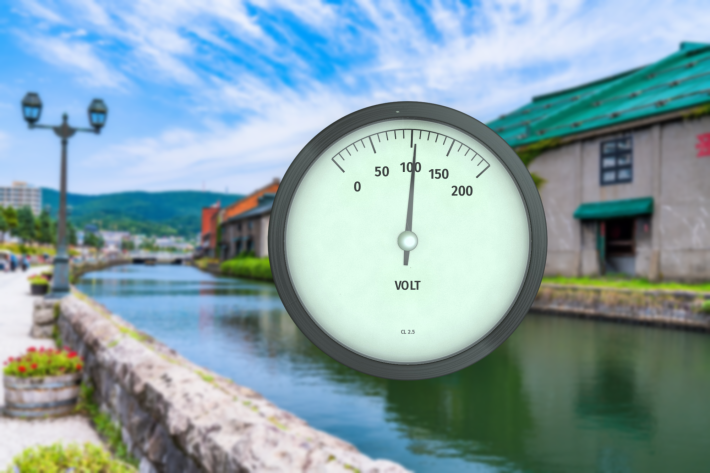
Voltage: {"value": 105, "unit": "V"}
